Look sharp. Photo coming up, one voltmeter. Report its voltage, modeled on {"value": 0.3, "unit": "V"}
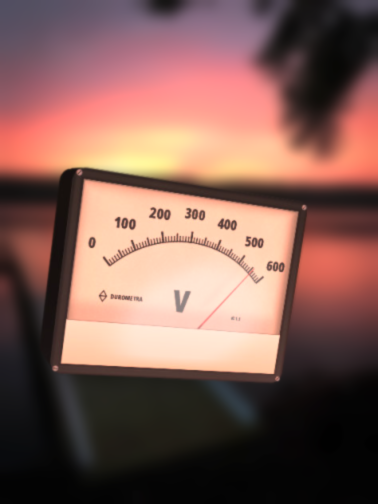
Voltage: {"value": 550, "unit": "V"}
